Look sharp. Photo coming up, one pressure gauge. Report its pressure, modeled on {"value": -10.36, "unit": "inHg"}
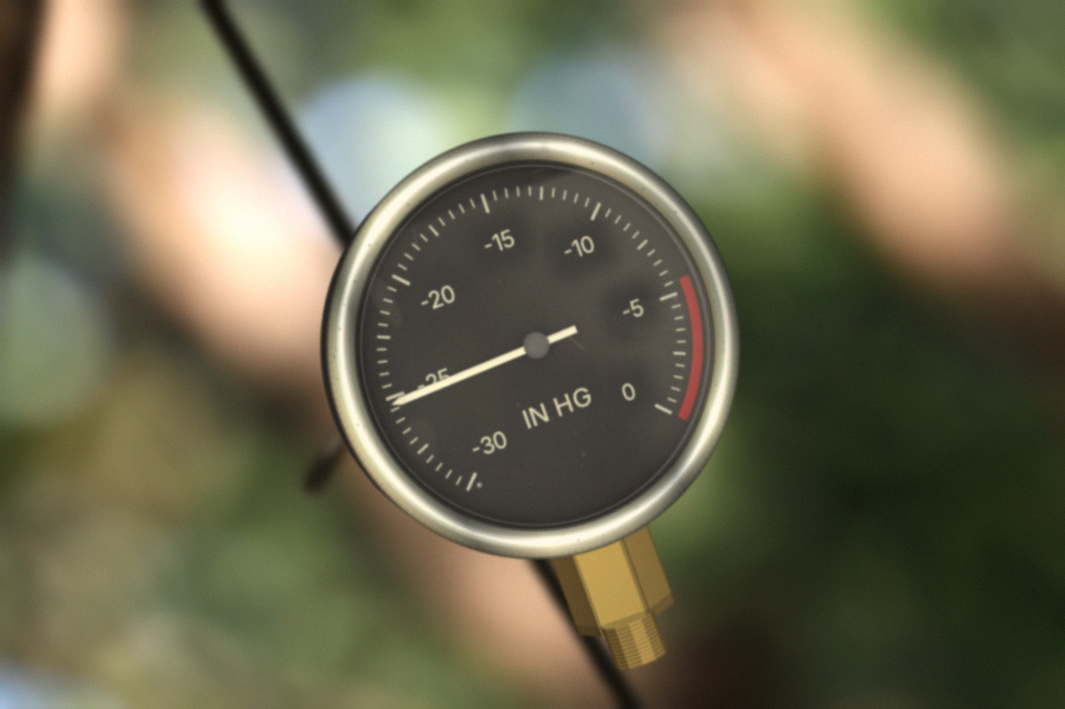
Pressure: {"value": -25.25, "unit": "inHg"}
